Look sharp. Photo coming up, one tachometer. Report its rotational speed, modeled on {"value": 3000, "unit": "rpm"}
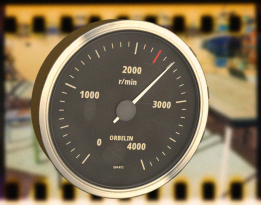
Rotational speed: {"value": 2500, "unit": "rpm"}
